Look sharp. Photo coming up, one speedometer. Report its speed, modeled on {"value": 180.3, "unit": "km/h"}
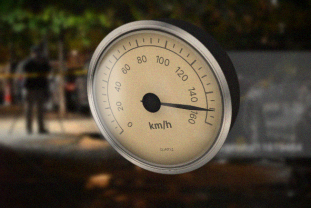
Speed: {"value": 150, "unit": "km/h"}
